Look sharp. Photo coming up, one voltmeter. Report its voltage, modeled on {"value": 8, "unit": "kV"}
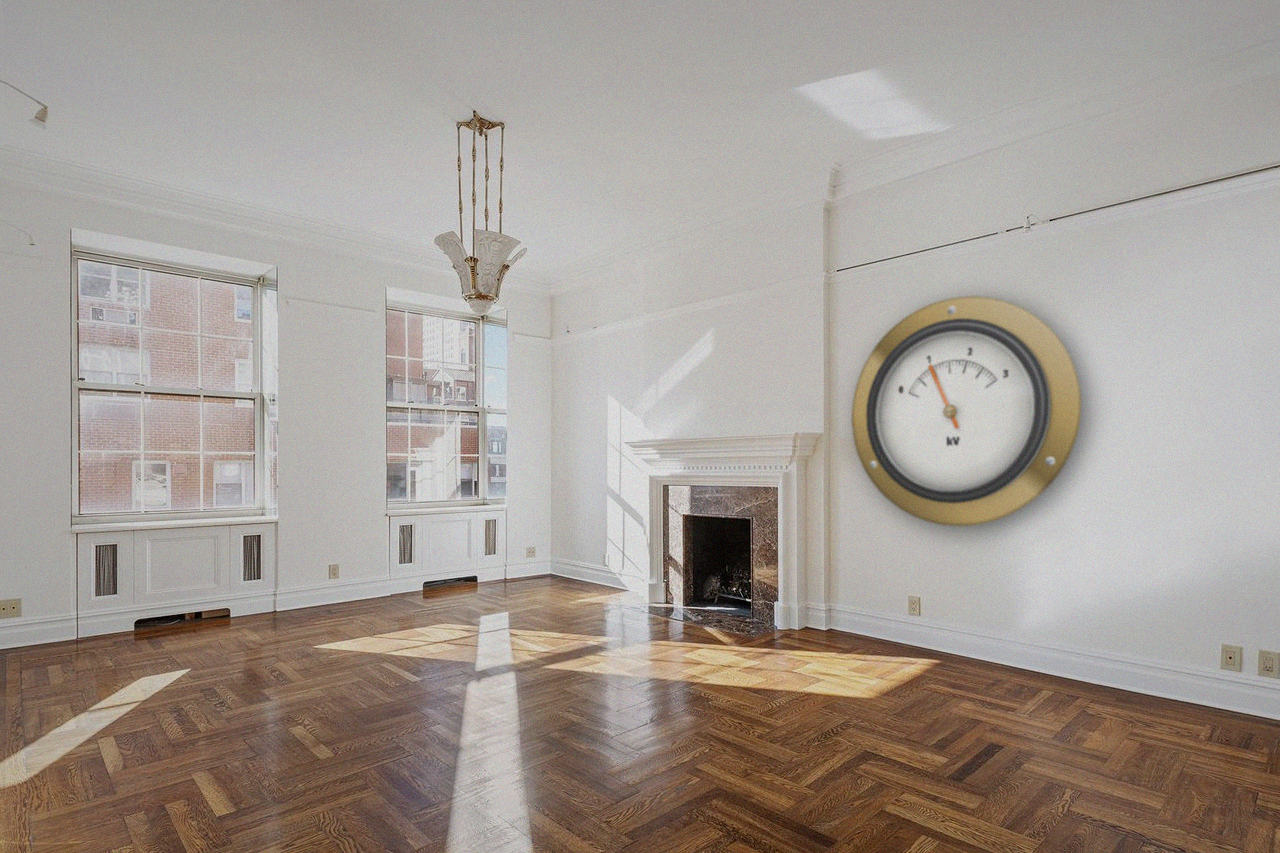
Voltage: {"value": 1, "unit": "kV"}
